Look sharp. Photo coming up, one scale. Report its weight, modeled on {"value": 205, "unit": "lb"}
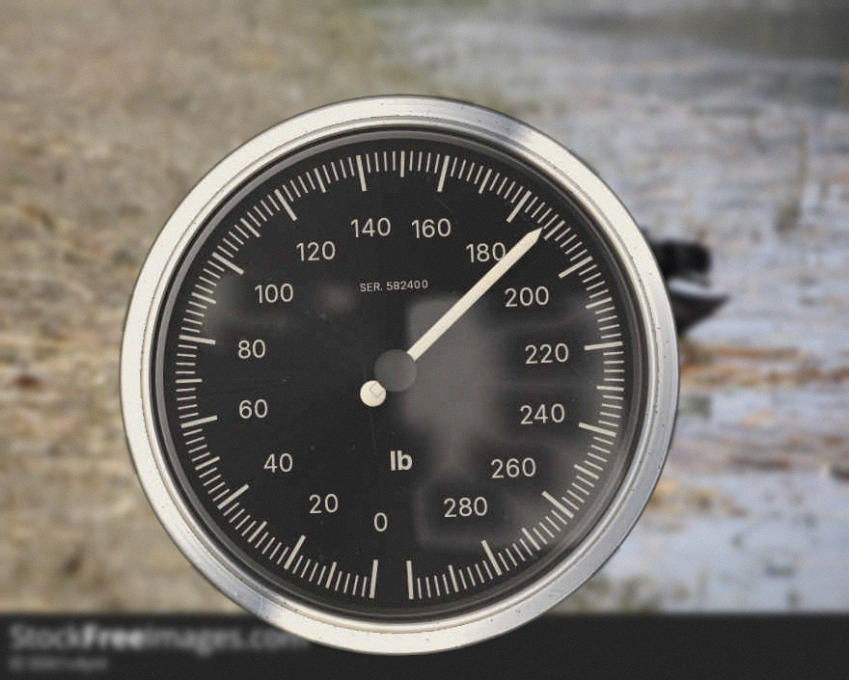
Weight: {"value": 188, "unit": "lb"}
